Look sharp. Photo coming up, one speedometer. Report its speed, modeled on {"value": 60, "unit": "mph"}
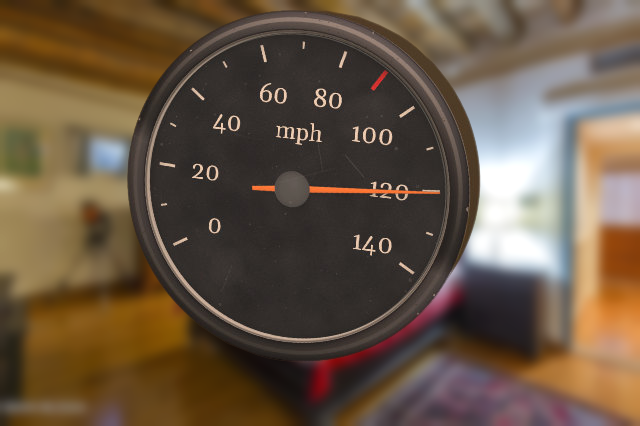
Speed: {"value": 120, "unit": "mph"}
